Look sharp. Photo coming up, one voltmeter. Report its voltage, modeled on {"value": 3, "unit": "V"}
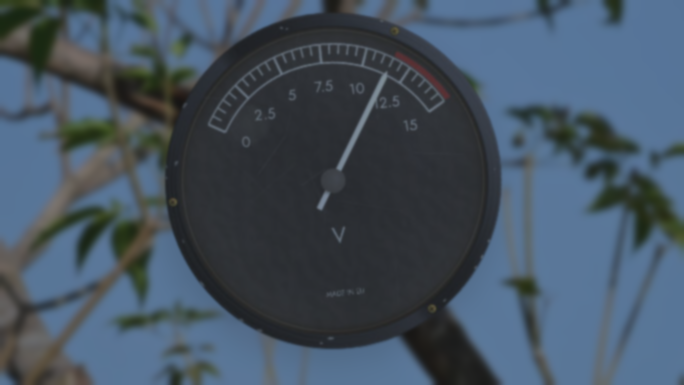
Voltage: {"value": 11.5, "unit": "V"}
